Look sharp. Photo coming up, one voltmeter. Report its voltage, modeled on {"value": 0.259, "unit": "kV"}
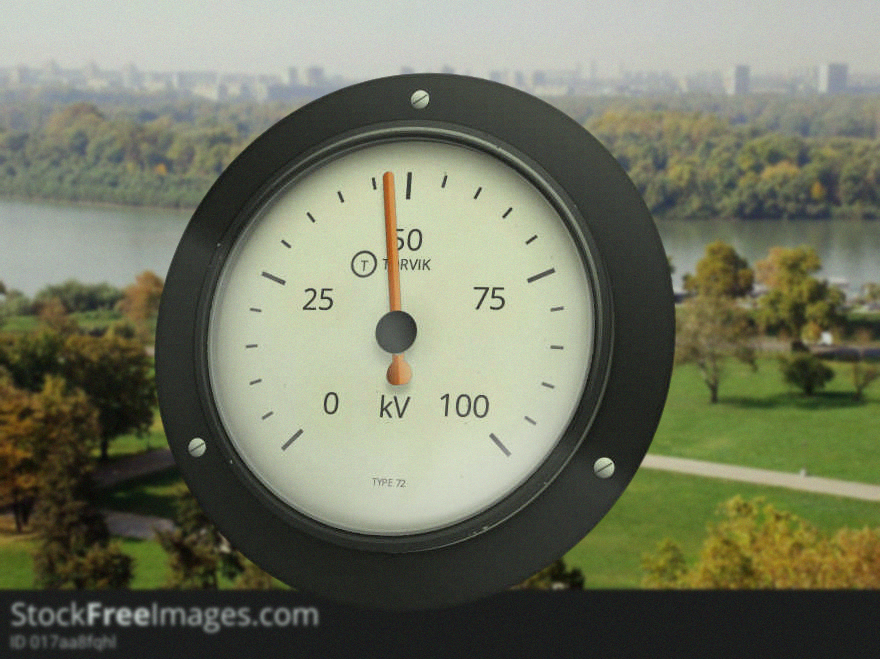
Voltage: {"value": 47.5, "unit": "kV"}
